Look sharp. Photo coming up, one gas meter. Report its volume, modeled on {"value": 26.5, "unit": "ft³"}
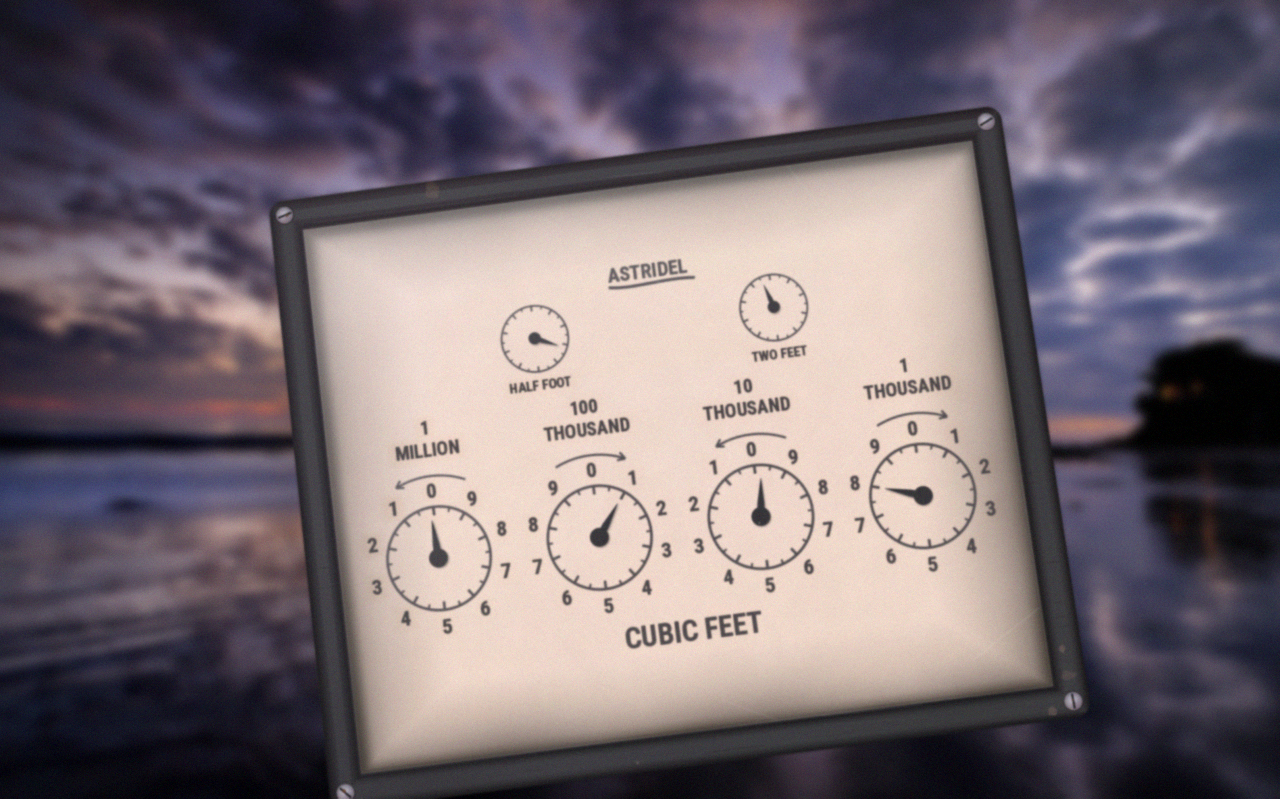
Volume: {"value": 9800, "unit": "ft³"}
